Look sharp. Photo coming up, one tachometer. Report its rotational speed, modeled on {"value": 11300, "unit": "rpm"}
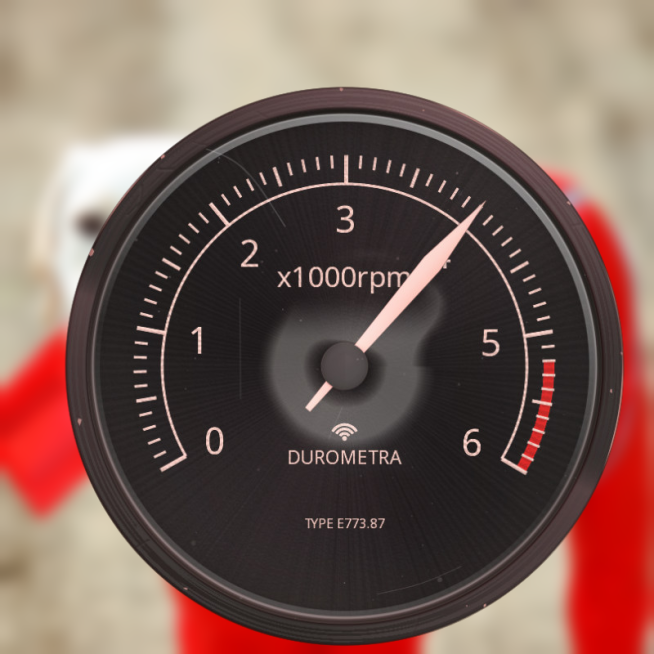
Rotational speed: {"value": 4000, "unit": "rpm"}
